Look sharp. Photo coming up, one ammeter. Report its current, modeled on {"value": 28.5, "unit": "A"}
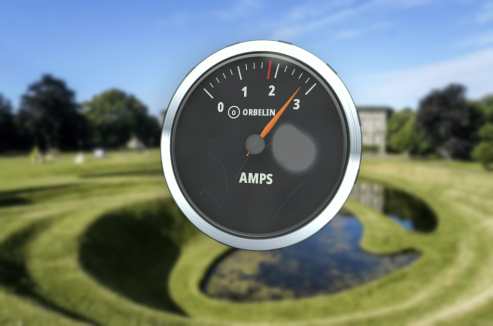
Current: {"value": 2.8, "unit": "A"}
